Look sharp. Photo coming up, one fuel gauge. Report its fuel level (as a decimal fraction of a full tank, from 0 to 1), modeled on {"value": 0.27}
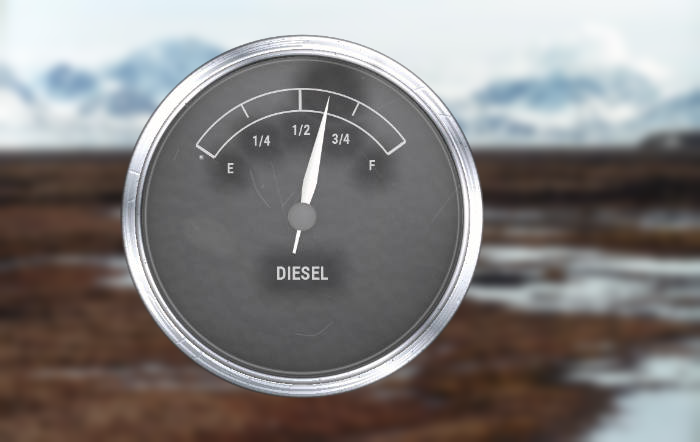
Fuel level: {"value": 0.625}
